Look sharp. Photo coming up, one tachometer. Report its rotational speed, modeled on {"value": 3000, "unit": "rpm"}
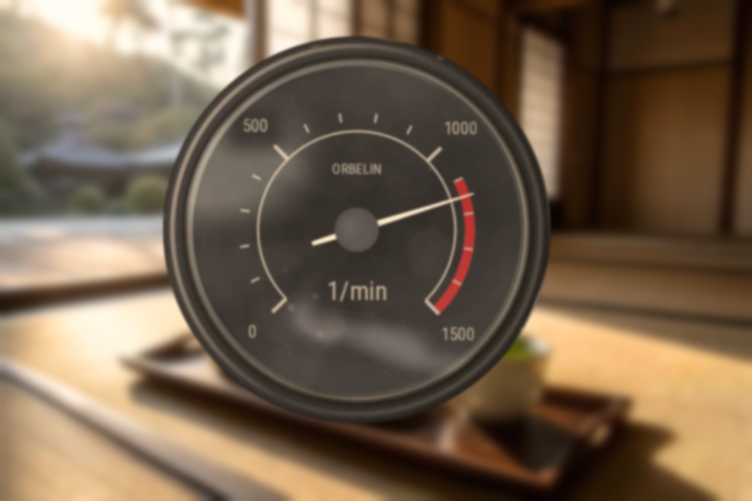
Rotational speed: {"value": 1150, "unit": "rpm"}
